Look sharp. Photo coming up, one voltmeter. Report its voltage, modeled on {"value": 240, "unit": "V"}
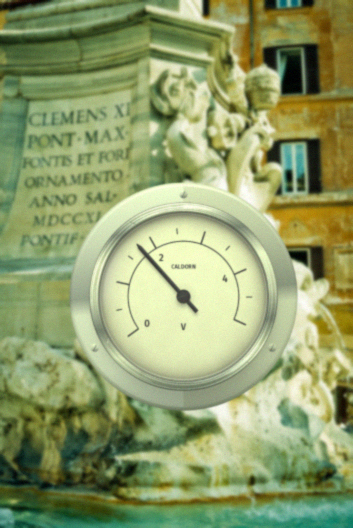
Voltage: {"value": 1.75, "unit": "V"}
